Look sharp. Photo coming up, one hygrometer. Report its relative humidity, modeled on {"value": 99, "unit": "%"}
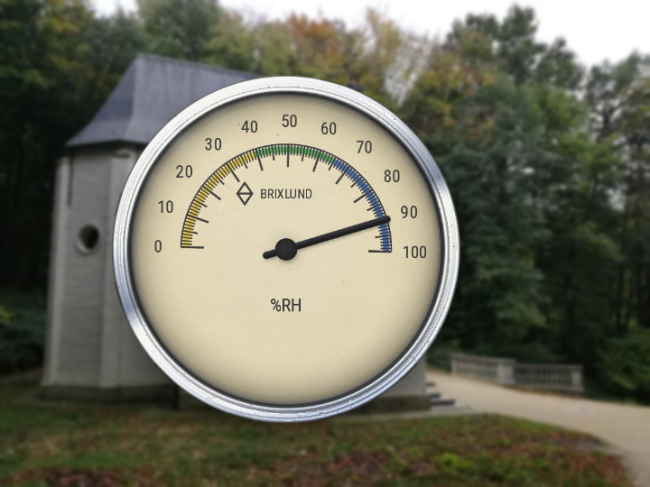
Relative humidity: {"value": 90, "unit": "%"}
